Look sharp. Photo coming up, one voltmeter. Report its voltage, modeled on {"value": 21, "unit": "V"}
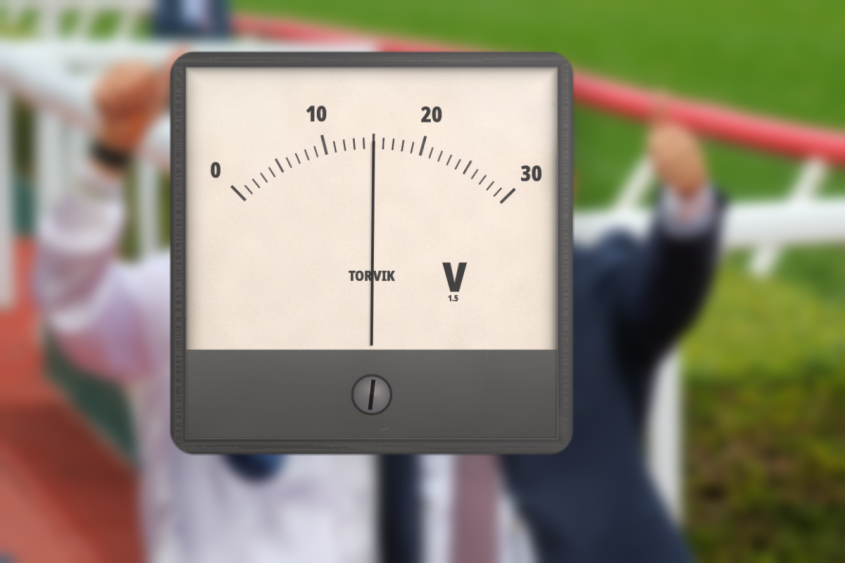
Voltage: {"value": 15, "unit": "V"}
